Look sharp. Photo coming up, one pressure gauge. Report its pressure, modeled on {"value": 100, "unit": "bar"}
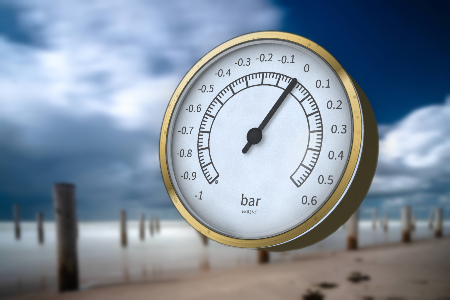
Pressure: {"value": 0, "unit": "bar"}
